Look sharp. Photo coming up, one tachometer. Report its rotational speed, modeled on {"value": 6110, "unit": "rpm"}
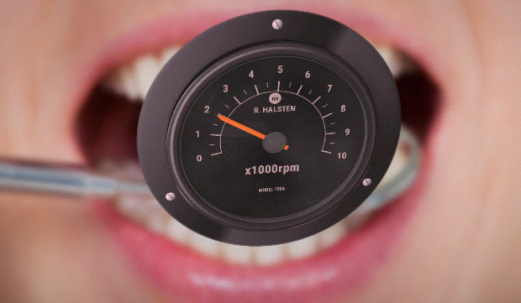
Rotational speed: {"value": 2000, "unit": "rpm"}
